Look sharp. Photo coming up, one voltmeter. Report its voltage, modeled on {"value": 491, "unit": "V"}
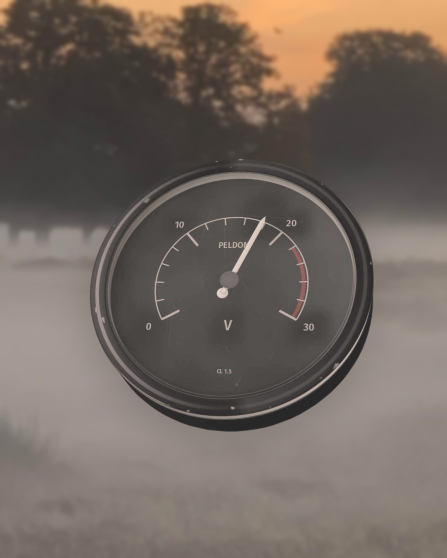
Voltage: {"value": 18, "unit": "V"}
